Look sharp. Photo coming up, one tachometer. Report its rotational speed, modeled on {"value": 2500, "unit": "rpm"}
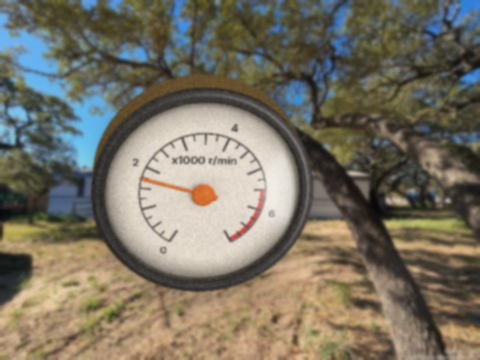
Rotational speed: {"value": 1750, "unit": "rpm"}
